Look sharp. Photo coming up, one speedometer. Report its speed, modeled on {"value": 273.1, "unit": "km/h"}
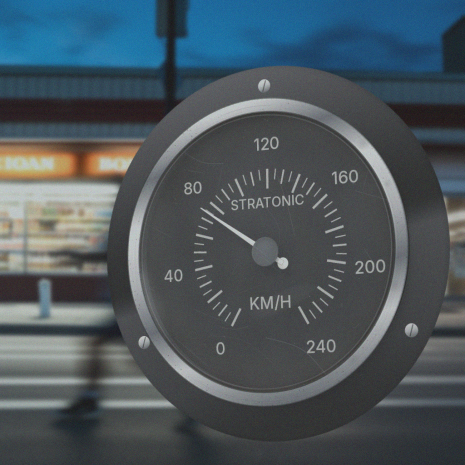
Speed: {"value": 75, "unit": "km/h"}
